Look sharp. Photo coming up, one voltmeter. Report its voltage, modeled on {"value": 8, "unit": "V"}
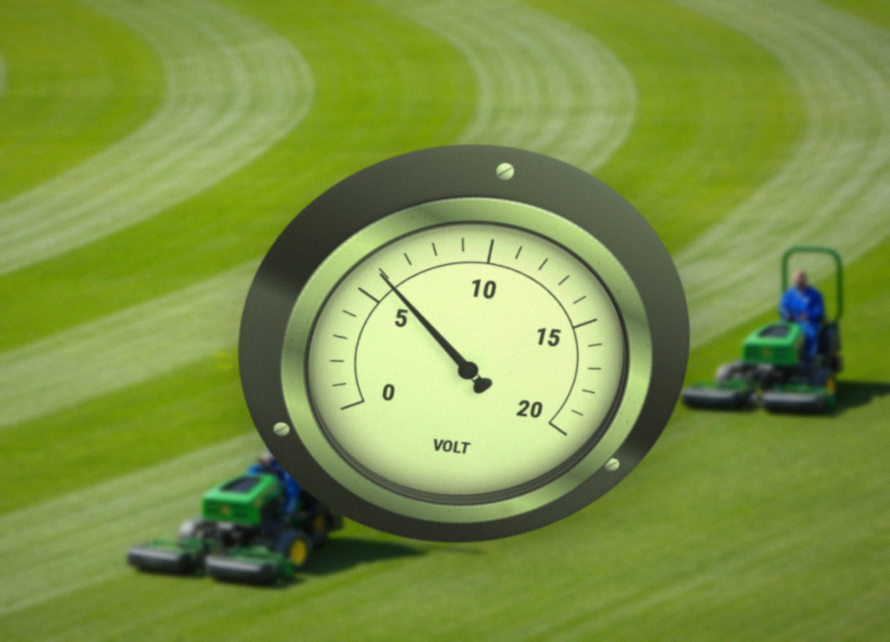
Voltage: {"value": 6, "unit": "V"}
